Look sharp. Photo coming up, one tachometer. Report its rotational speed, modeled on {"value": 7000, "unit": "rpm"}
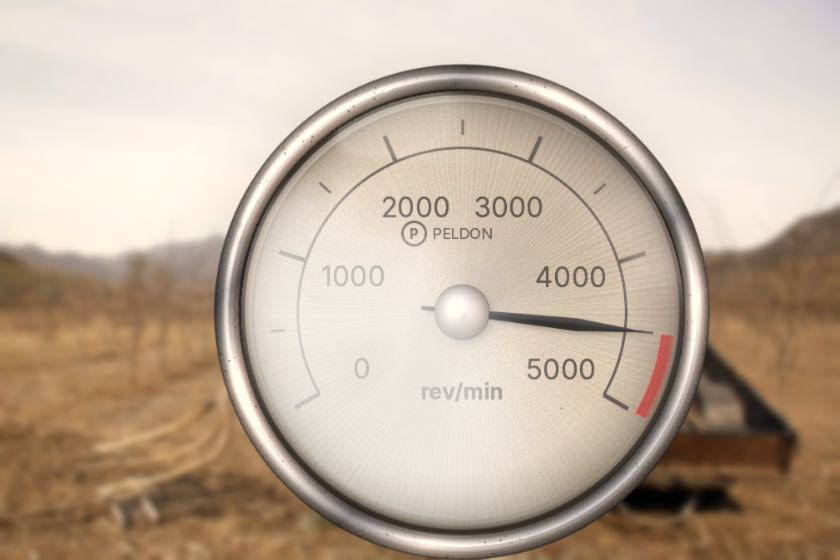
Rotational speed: {"value": 4500, "unit": "rpm"}
